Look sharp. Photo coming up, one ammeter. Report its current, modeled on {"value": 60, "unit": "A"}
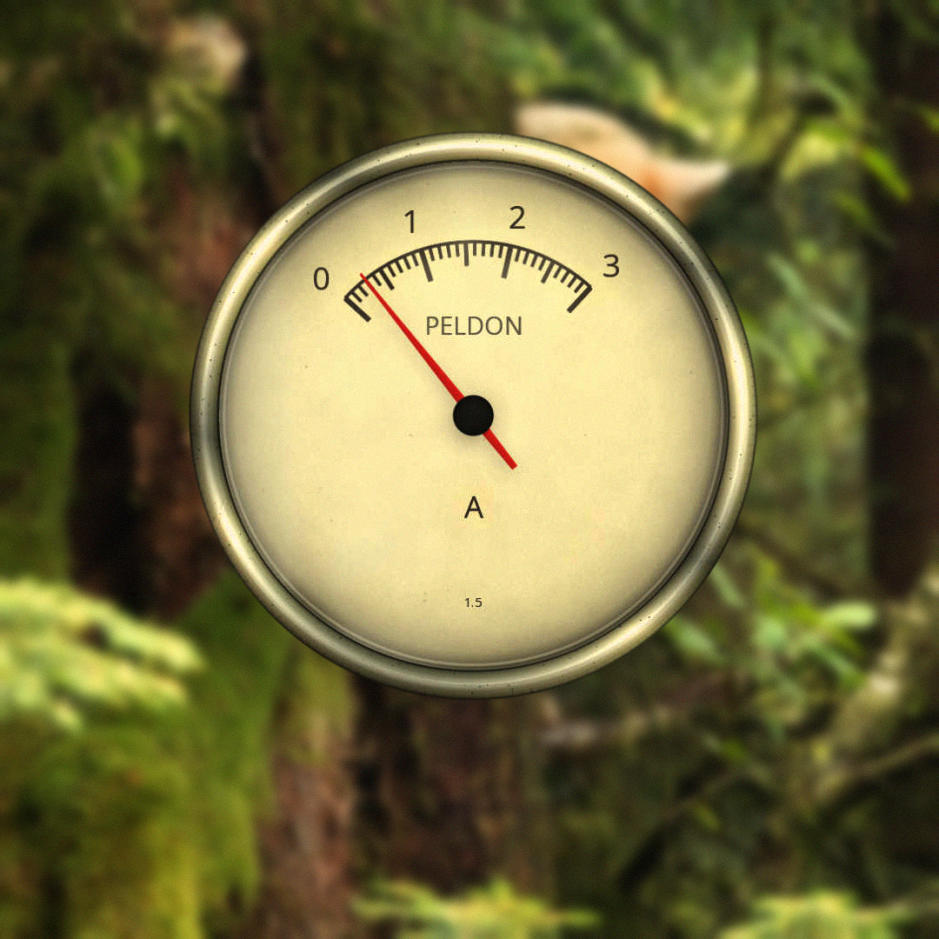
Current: {"value": 0.3, "unit": "A"}
